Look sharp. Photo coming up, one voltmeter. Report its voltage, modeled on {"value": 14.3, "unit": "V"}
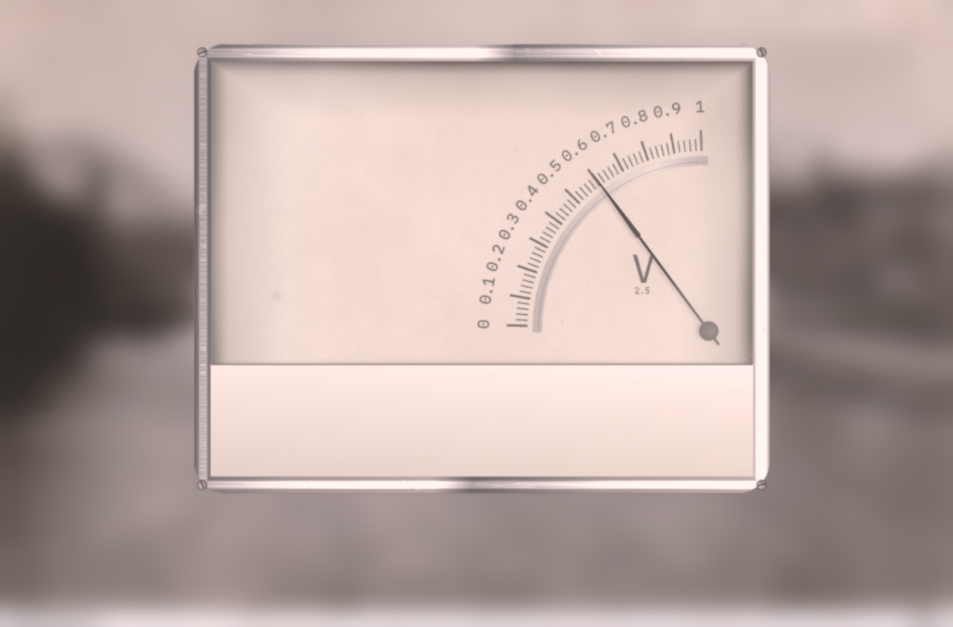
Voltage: {"value": 0.6, "unit": "V"}
